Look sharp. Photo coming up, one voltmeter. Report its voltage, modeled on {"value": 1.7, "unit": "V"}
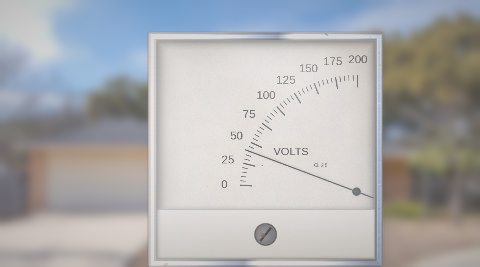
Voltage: {"value": 40, "unit": "V"}
